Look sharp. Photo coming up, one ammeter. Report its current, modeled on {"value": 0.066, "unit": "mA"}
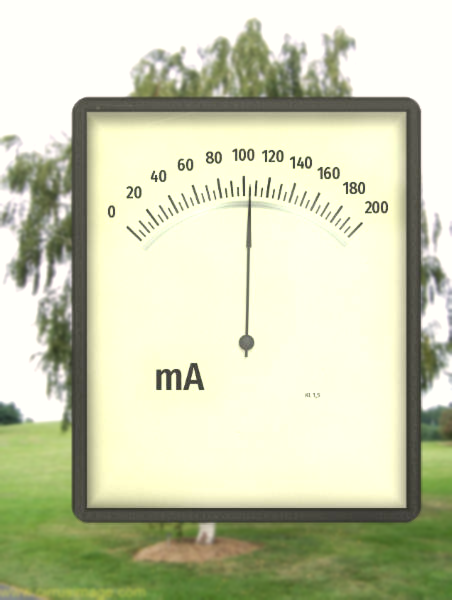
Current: {"value": 105, "unit": "mA"}
